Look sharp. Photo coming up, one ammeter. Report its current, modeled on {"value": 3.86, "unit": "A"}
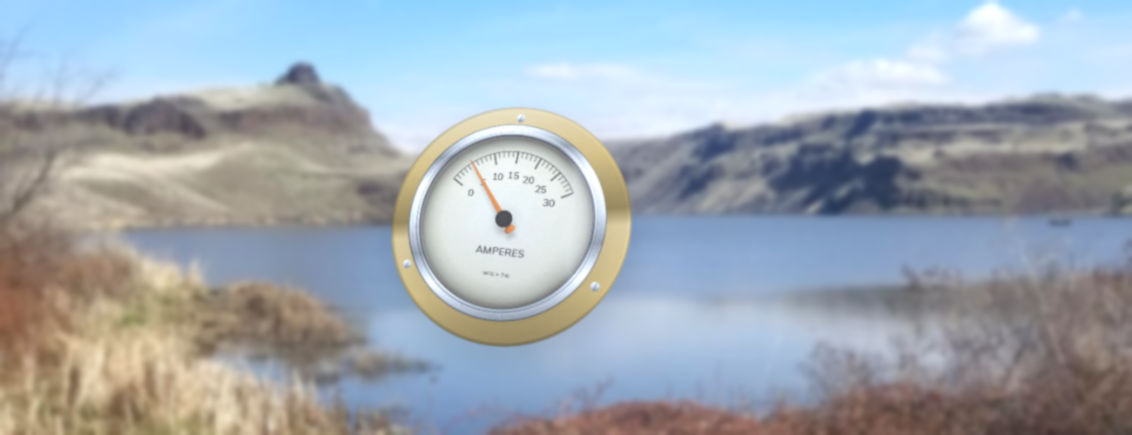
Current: {"value": 5, "unit": "A"}
